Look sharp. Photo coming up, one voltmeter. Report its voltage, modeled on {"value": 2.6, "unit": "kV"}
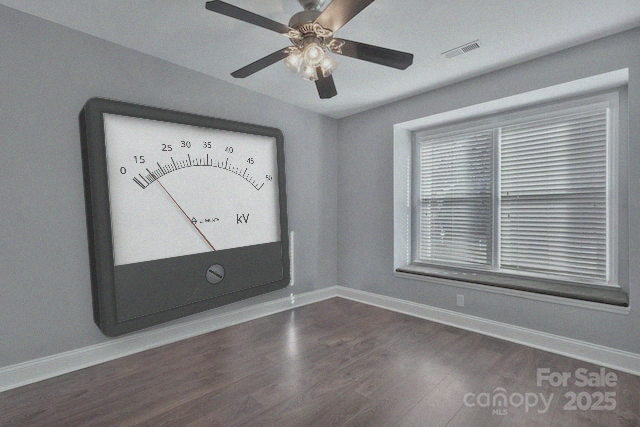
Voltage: {"value": 15, "unit": "kV"}
